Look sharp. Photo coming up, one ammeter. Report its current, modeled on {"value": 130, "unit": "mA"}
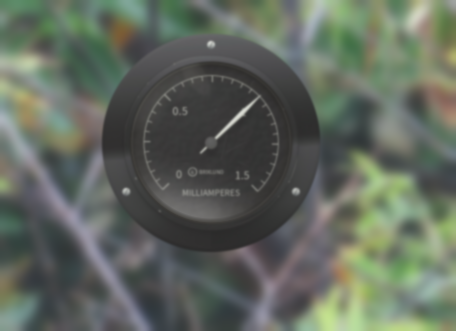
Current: {"value": 1, "unit": "mA"}
